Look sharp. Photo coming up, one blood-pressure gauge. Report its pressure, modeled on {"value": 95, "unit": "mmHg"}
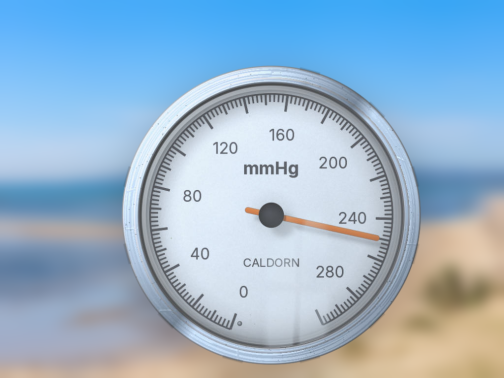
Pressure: {"value": 250, "unit": "mmHg"}
